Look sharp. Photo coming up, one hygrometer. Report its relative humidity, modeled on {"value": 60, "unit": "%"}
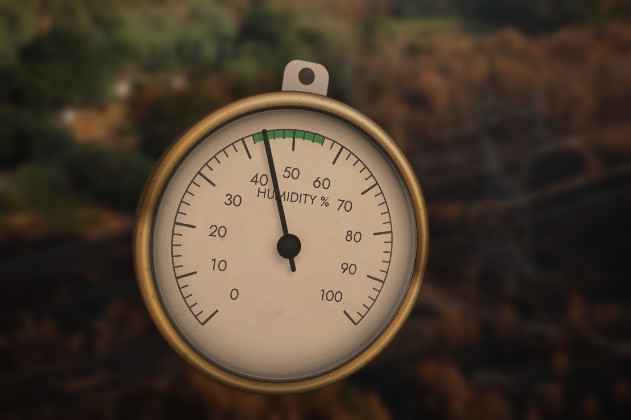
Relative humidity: {"value": 44, "unit": "%"}
